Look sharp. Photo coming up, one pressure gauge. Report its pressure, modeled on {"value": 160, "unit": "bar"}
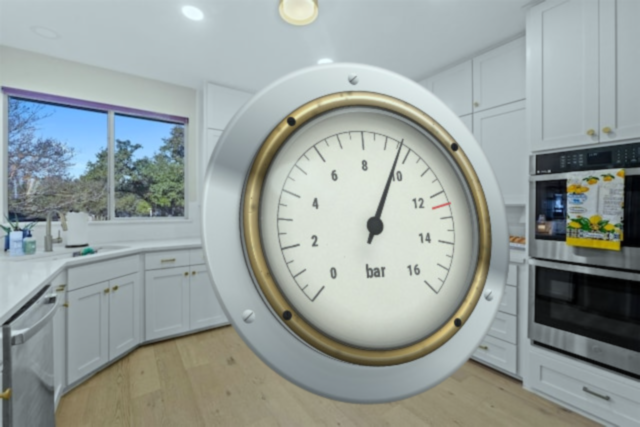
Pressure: {"value": 9.5, "unit": "bar"}
